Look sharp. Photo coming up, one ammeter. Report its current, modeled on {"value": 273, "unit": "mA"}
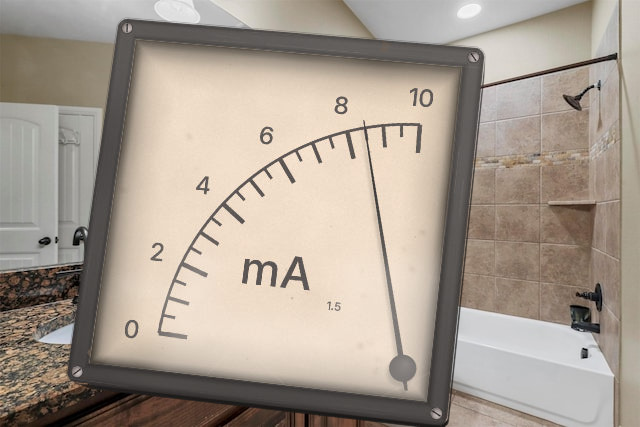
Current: {"value": 8.5, "unit": "mA"}
